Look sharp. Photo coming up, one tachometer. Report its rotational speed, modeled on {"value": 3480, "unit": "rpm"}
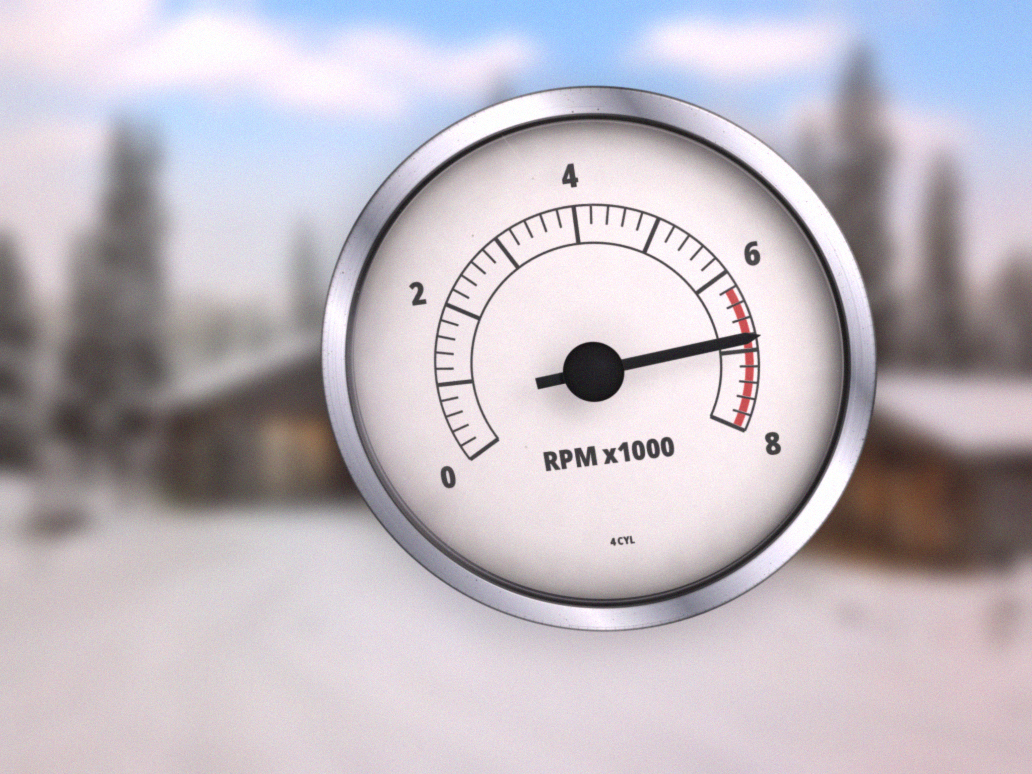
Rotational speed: {"value": 6800, "unit": "rpm"}
